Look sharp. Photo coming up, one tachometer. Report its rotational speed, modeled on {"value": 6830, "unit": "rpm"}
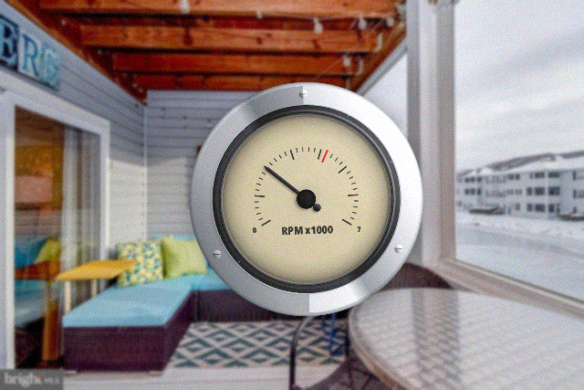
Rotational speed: {"value": 2000, "unit": "rpm"}
